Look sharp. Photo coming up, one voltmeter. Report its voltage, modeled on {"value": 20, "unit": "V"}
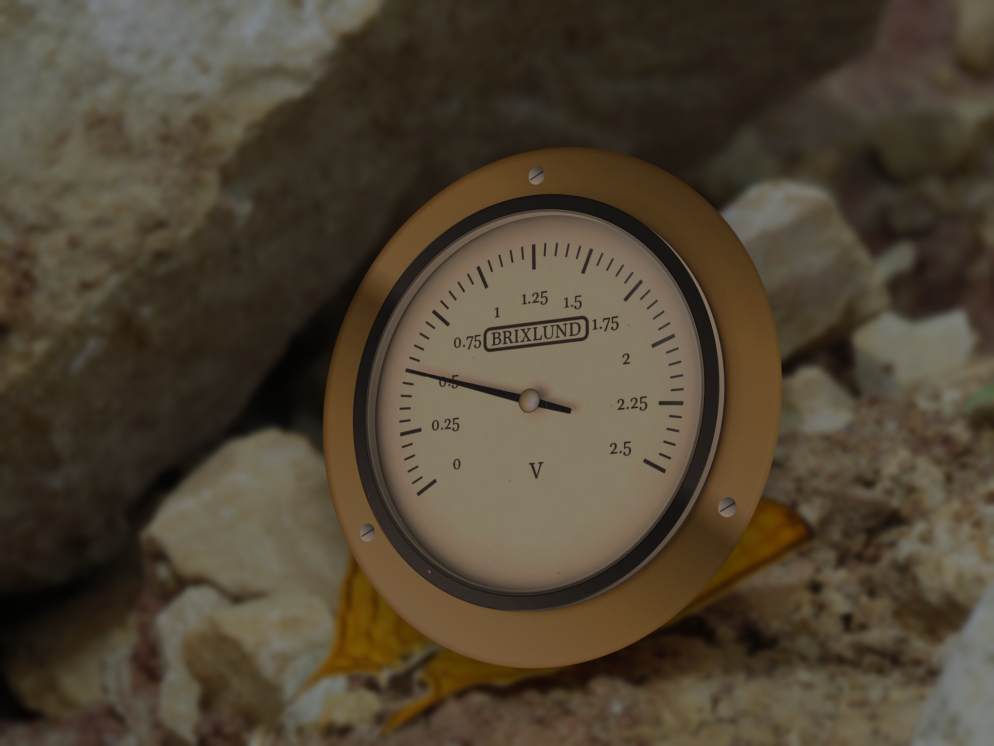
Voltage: {"value": 0.5, "unit": "V"}
